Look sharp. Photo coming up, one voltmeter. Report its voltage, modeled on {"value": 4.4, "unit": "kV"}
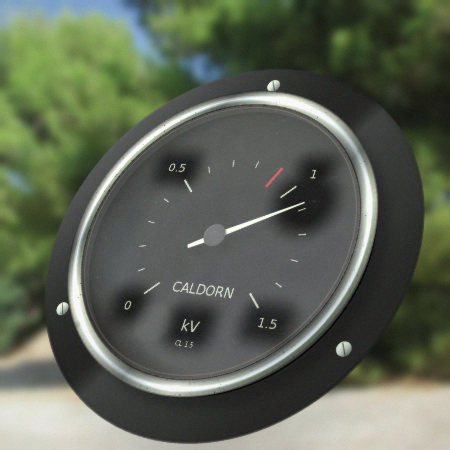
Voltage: {"value": 1.1, "unit": "kV"}
